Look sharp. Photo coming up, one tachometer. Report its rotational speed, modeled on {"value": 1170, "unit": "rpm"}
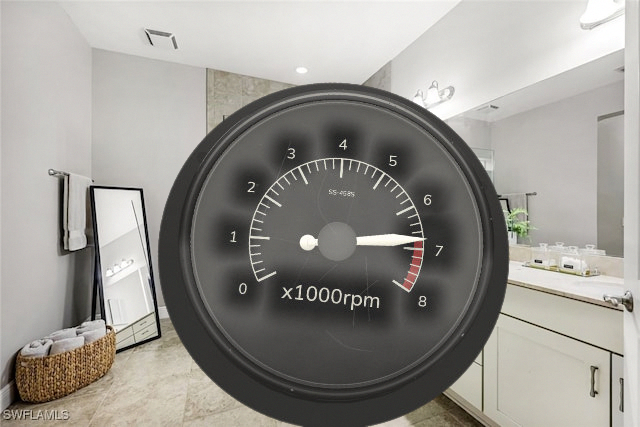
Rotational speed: {"value": 6800, "unit": "rpm"}
